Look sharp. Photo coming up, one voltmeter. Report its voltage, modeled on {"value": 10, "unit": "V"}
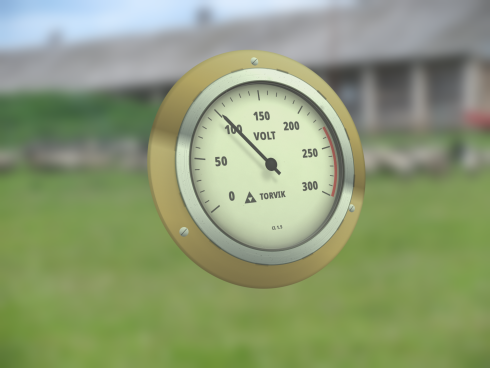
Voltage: {"value": 100, "unit": "V"}
